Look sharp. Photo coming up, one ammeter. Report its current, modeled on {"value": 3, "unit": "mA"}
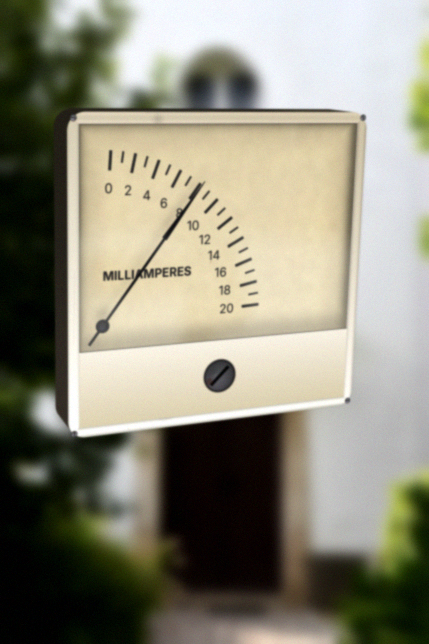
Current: {"value": 8, "unit": "mA"}
